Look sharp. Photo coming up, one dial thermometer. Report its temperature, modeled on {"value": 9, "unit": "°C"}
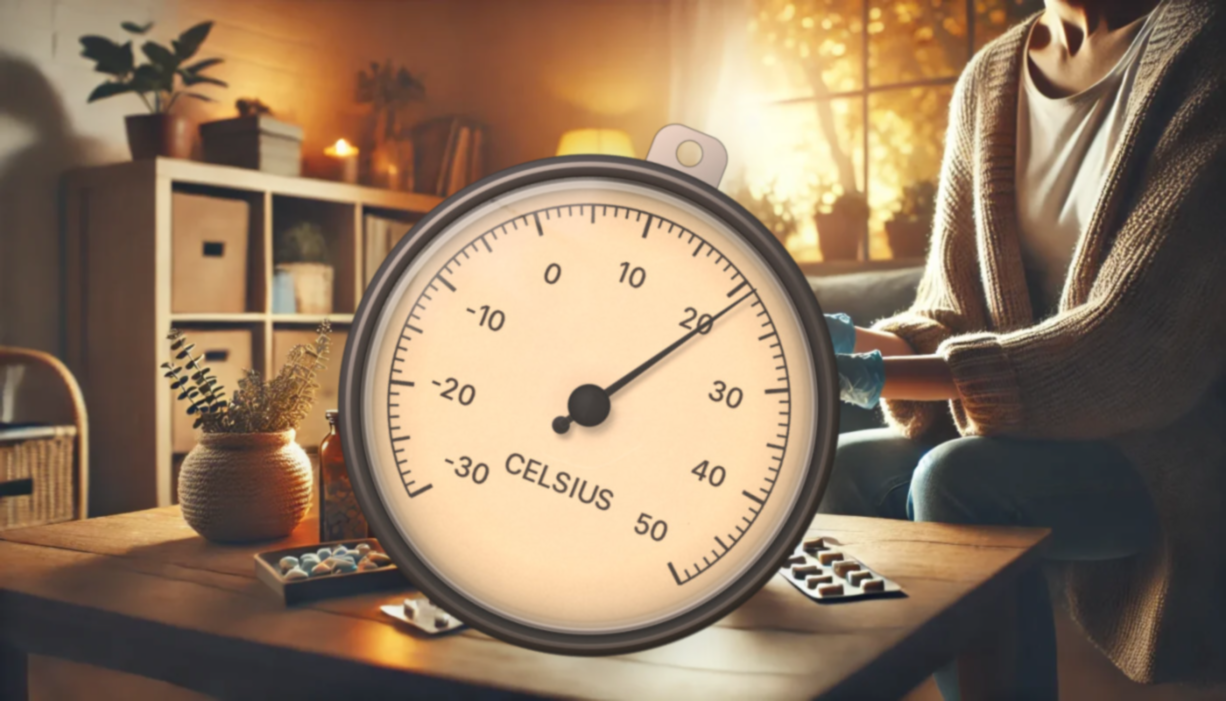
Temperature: {"value": 21, "unit": "°C"}
